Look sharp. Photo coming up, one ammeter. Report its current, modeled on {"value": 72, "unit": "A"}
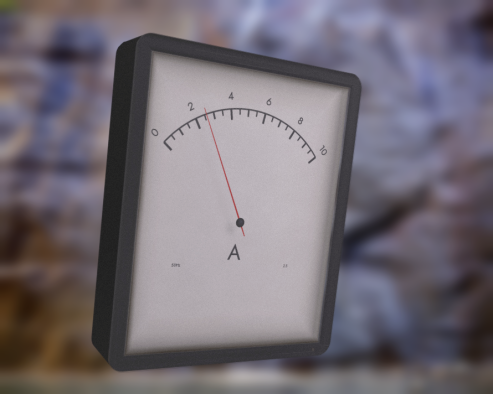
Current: {"value": 2.5, "unit": "A"}
